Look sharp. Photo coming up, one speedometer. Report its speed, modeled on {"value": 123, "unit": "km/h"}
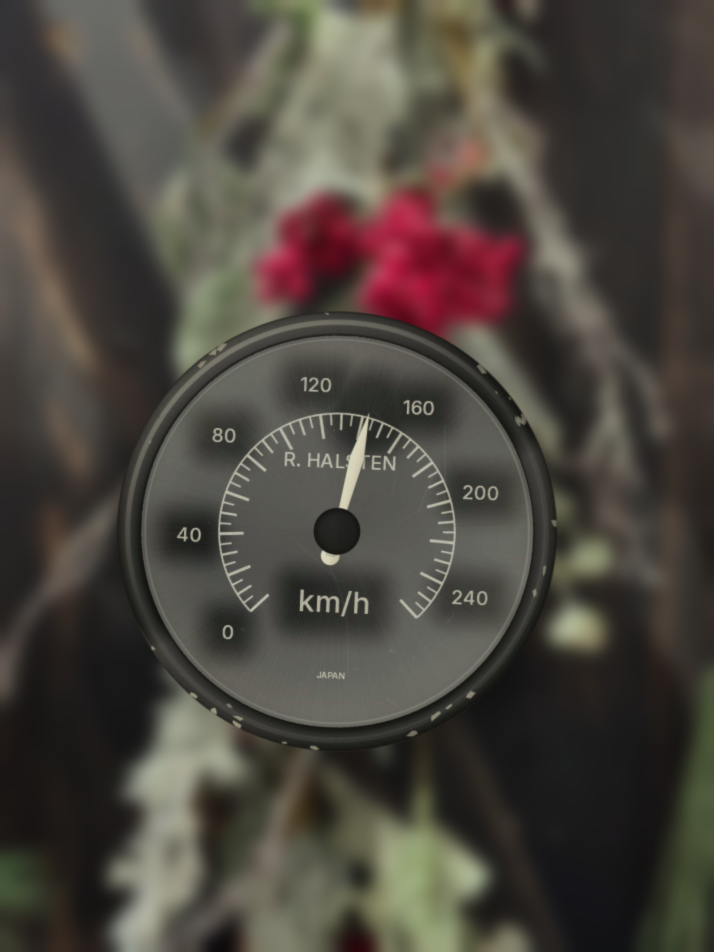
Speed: {"value": 142.5, "unit": "km/h"}
